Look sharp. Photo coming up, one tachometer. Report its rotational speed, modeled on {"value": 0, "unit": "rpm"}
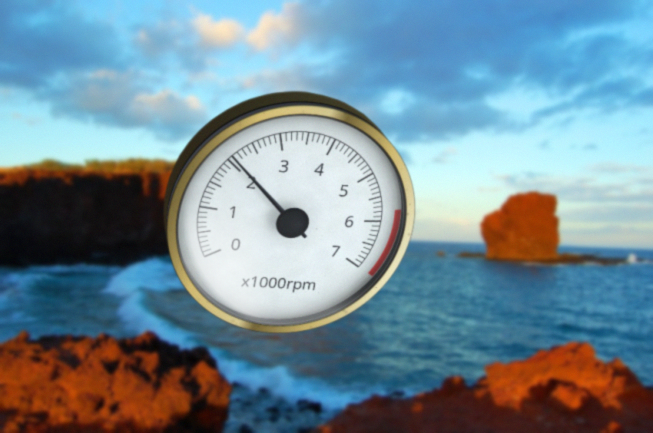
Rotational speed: {"value": 2100, "unit": "rpm"}
